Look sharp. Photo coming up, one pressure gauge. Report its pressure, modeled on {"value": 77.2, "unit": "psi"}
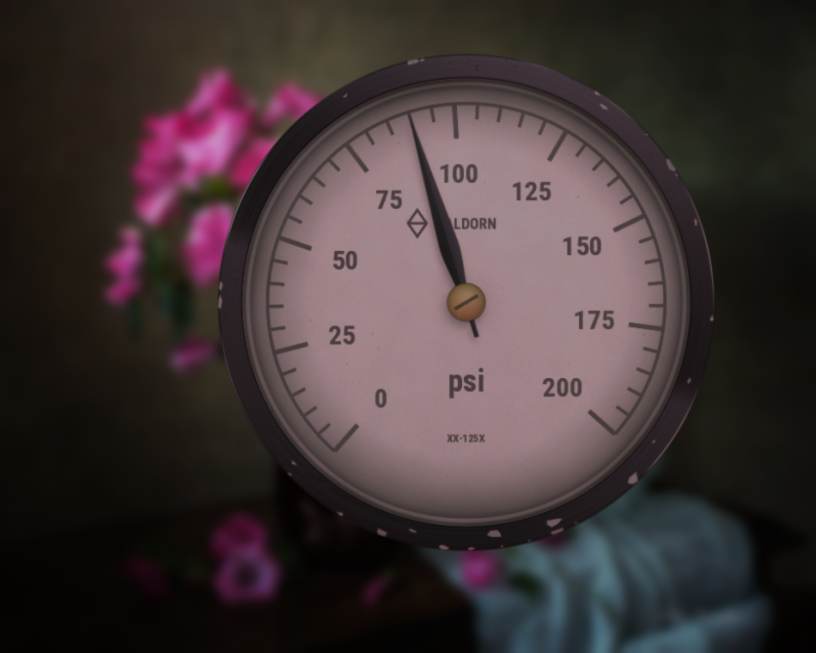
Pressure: {"value": 90, "unit": "psi"}
